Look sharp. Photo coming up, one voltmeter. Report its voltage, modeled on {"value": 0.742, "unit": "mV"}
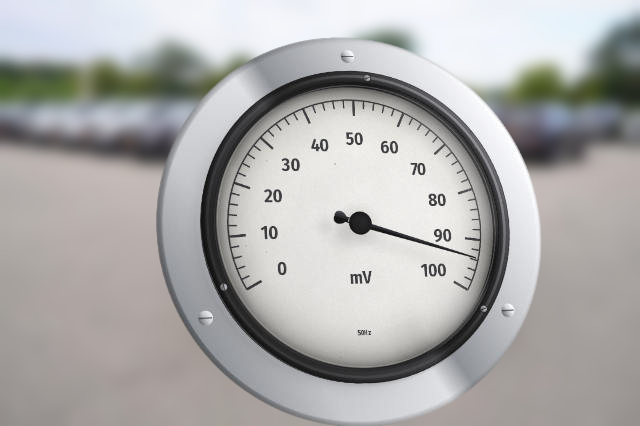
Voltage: {"value": 94, "unit": "mV"}
